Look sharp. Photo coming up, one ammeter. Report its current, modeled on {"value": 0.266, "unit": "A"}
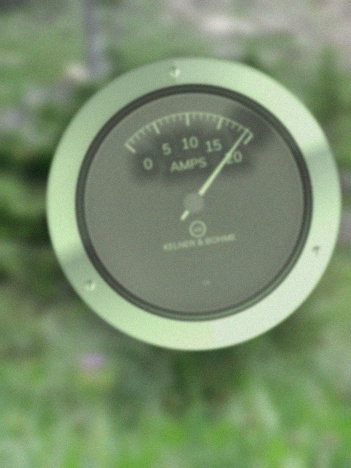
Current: {"value": 19, "unit": "A"}
